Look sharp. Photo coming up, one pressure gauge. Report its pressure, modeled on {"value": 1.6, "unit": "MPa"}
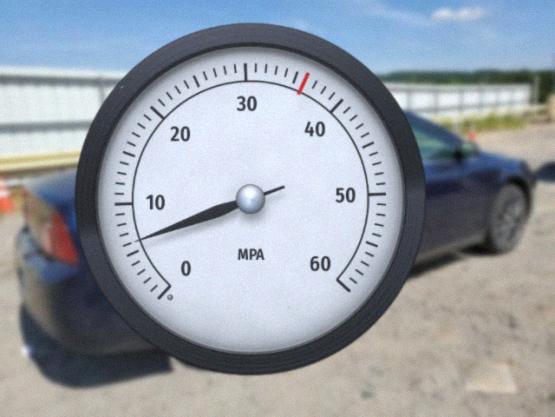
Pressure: {"value": 6, "unit": "MPa"}
